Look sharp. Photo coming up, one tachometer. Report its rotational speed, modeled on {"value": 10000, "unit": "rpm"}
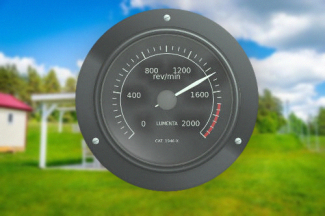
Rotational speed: {"value": 1450, "unit": "rpm"}
